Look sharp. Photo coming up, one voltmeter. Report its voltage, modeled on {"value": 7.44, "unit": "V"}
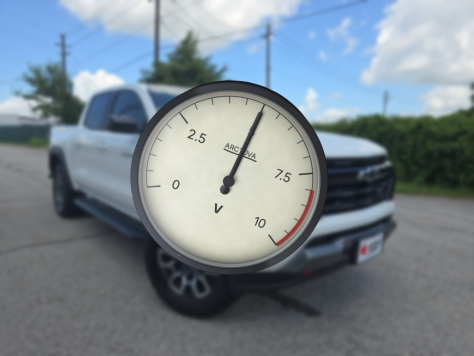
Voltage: {"value": 5, "unit": "V"}
